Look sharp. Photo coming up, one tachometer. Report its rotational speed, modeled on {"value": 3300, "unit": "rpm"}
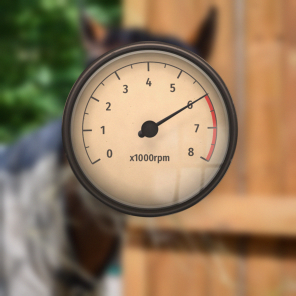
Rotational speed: {"value": 6000, "unit": "rpm"}
